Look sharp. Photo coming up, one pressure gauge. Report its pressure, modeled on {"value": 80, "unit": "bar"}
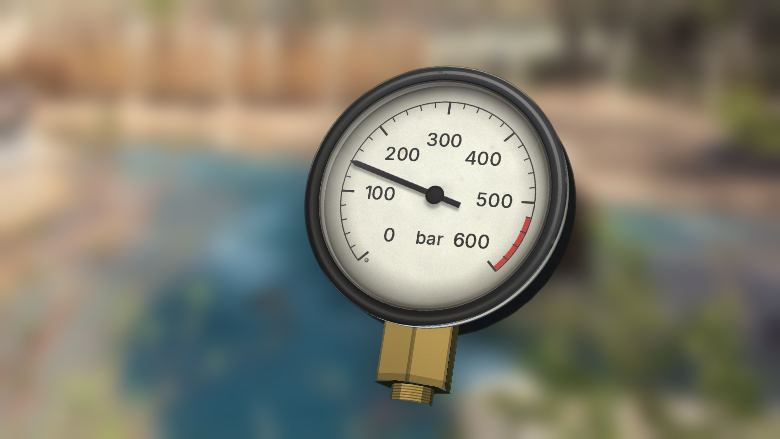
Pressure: {"value": 140, "unit": "bar"}
